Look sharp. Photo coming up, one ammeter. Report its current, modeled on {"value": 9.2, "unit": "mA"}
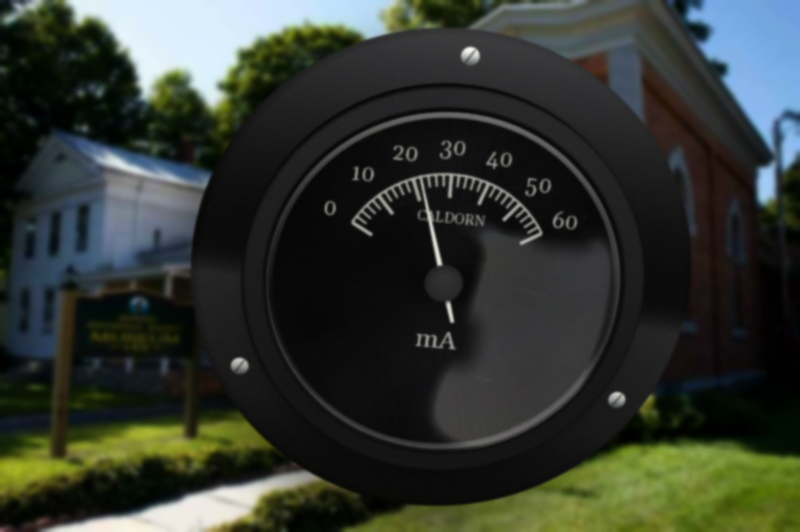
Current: {"value": 22, "unit": "mA"}
